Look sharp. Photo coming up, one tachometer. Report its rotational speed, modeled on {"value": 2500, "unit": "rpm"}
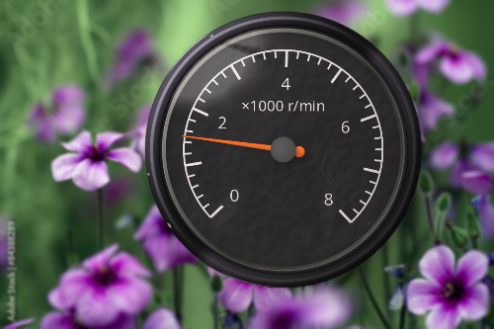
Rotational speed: {"value": 1500, "unit": "rpm"}
